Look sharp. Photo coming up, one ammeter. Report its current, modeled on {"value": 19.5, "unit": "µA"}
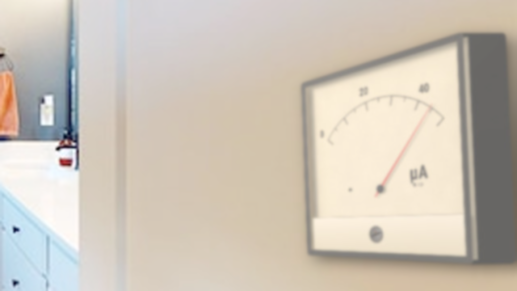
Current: {"value": 45, "unit": "µA"}
